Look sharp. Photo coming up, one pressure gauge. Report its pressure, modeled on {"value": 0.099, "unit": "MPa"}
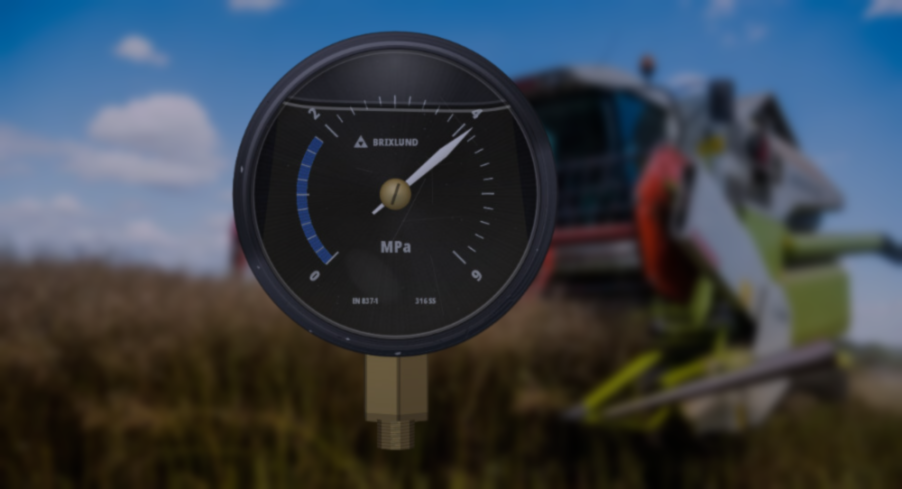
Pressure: {"value": 4.1, "unit": "MPa"}
